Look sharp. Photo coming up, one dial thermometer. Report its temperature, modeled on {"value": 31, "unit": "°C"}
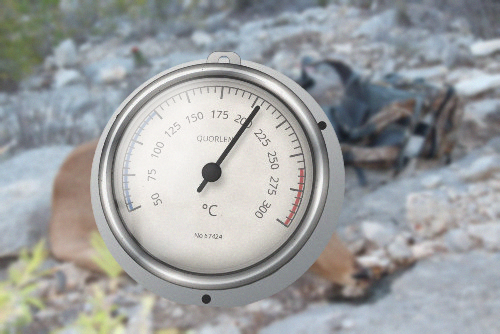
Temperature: {"value": 205, "unit": "°C"}
